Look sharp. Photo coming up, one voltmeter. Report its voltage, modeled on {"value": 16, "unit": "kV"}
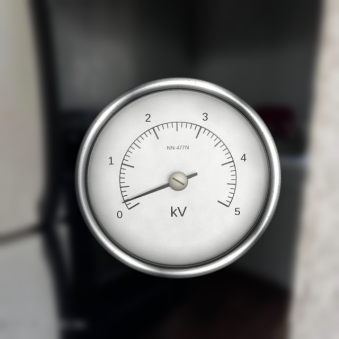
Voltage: {"value": 0.2, "unit": "kV"}
